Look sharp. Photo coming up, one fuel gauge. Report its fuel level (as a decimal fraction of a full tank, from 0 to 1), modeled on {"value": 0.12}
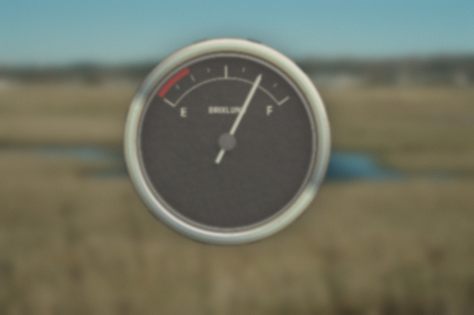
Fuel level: {"value": 0.75}
